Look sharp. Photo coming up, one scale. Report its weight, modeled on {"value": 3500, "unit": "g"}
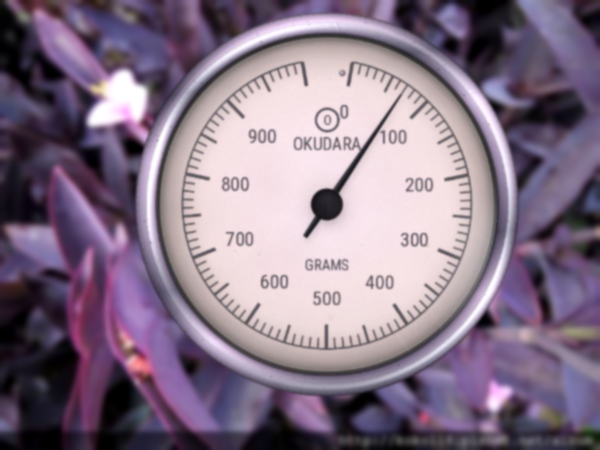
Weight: {"value": 70, "unit": "g"}
